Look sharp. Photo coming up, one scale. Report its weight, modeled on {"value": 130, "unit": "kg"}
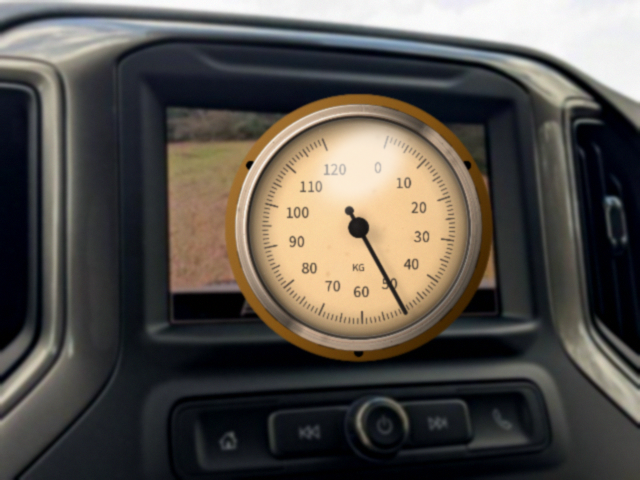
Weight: {"value": 50, "unit": "kg"}
